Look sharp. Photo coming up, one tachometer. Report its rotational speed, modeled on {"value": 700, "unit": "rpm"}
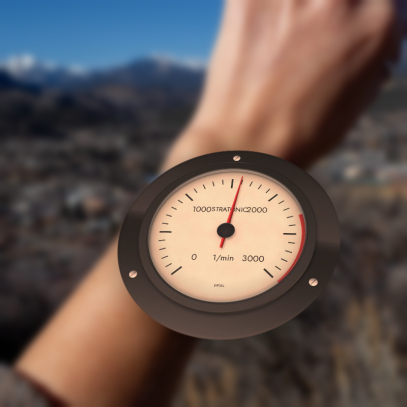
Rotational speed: {"value": 1600, "unit": "rpm"}
